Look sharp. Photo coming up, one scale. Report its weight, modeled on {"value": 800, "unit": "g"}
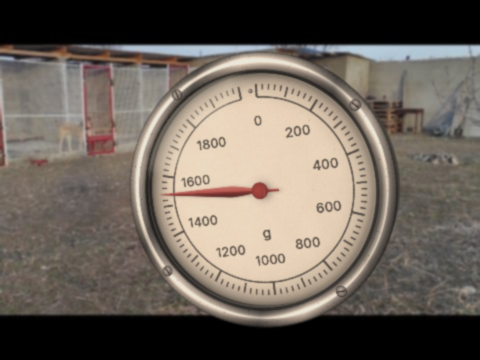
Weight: {"value": 1540, "unit": "g"}
